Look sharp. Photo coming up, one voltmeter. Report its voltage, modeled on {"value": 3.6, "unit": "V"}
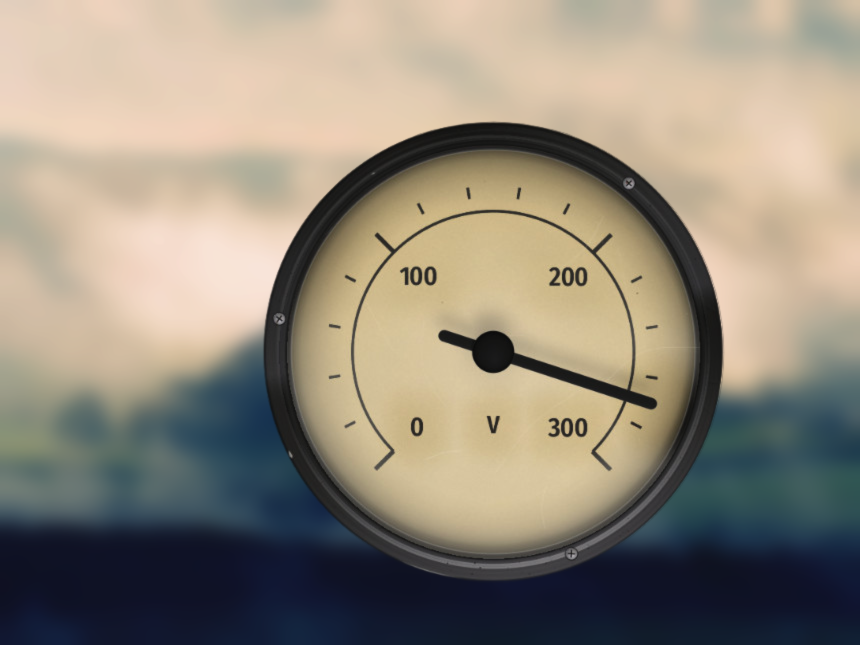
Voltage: {"value": 270, "unit": "V"}
